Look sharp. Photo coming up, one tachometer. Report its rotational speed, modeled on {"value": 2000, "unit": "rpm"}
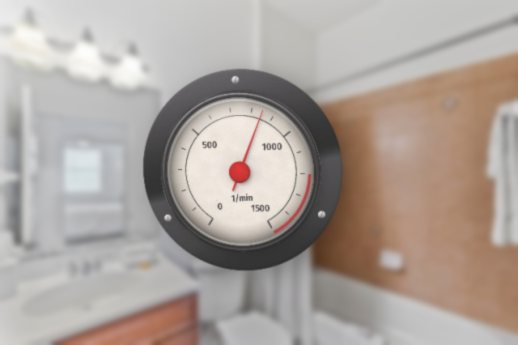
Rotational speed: {"value": 850, "unit": "rpm"}
